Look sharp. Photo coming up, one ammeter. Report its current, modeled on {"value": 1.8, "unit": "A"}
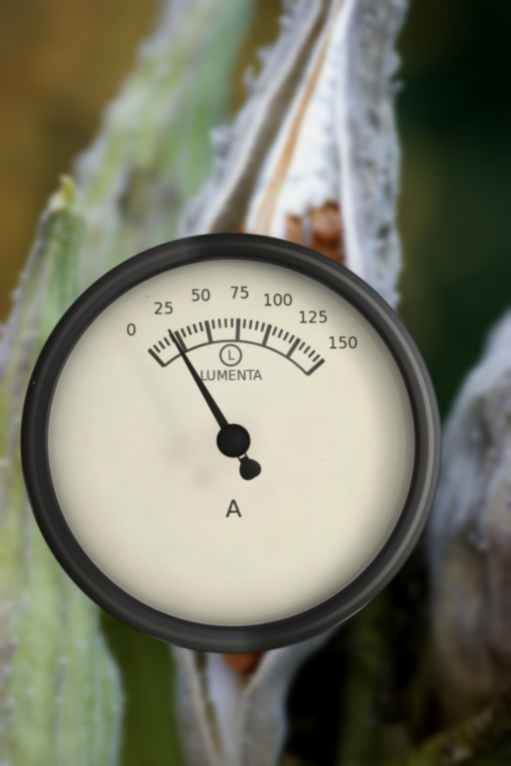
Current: {"value": 20, "unit": "A"}
